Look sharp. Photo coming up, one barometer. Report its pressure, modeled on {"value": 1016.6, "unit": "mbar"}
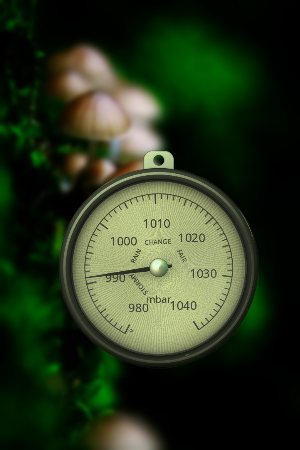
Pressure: {"value": 991, "unit": "mbar"}
